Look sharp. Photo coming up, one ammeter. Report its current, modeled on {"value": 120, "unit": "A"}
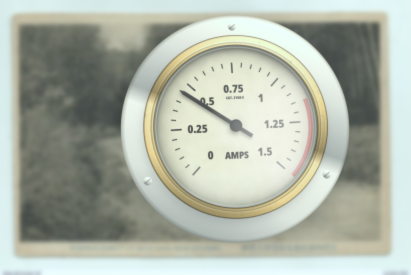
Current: {"value": 0.45, "unit": "A"}
